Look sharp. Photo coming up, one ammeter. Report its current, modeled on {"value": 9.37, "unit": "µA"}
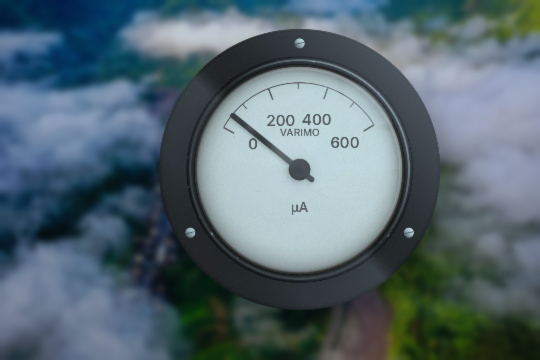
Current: {"value": 50, "unit": "µA"}
